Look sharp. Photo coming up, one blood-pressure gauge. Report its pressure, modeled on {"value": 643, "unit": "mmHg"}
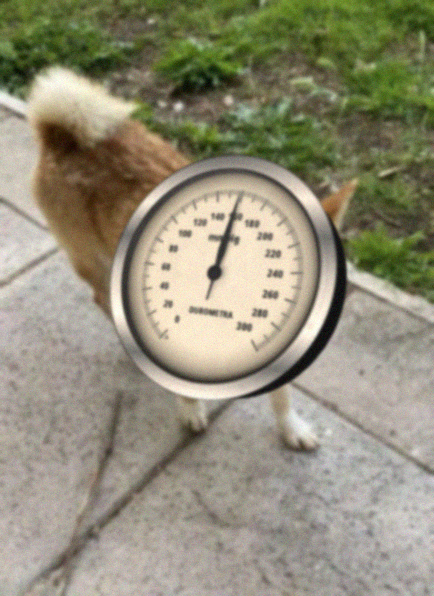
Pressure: {"value": 160, "unit": "mmHg"}
